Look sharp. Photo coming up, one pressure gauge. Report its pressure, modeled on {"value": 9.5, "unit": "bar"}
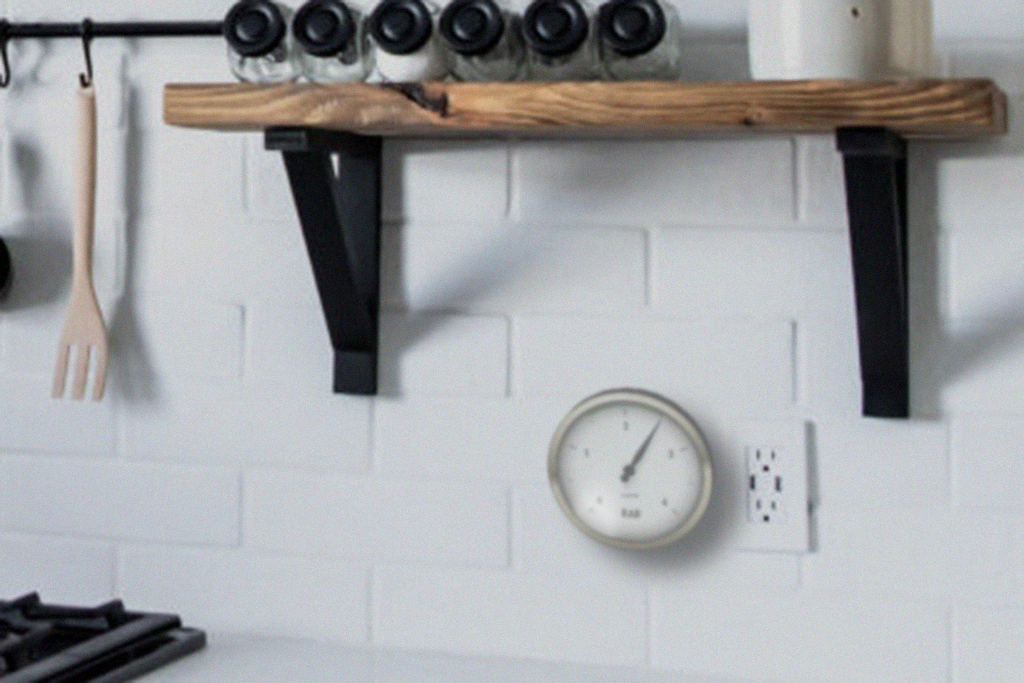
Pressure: {"value": 2.5, "unit": "bar"}
